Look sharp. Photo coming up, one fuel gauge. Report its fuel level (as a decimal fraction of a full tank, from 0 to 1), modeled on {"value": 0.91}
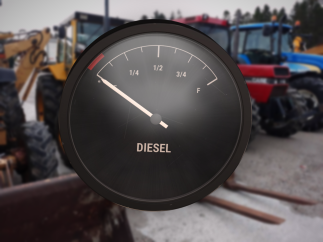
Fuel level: {"value": 0}
